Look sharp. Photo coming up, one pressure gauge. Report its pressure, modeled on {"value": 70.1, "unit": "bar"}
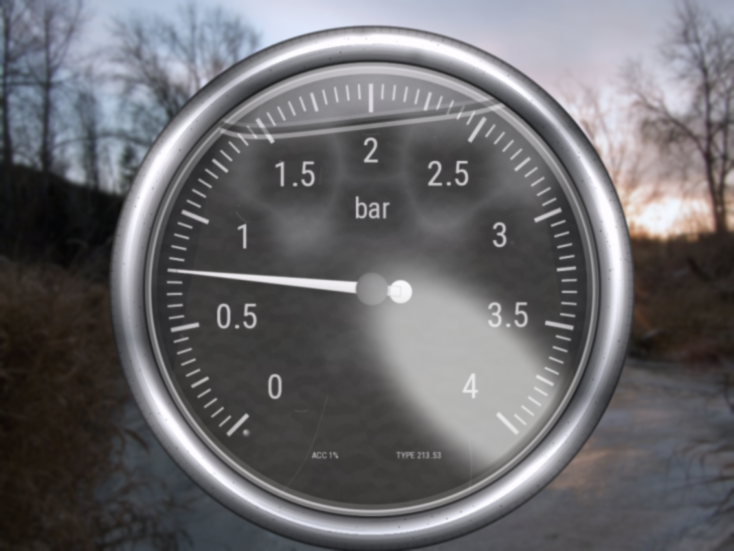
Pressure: {"value": 0.75, "unit": "bar"}
